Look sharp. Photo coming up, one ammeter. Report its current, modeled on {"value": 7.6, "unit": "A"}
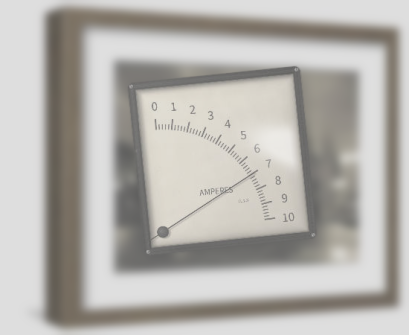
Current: {"value": 7, "unit": "A"}
